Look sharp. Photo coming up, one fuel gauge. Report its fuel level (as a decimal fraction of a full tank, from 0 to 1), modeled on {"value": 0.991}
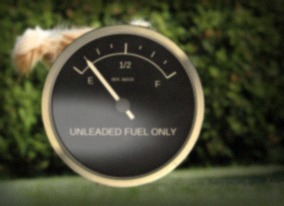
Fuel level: {"value": 0.125}
